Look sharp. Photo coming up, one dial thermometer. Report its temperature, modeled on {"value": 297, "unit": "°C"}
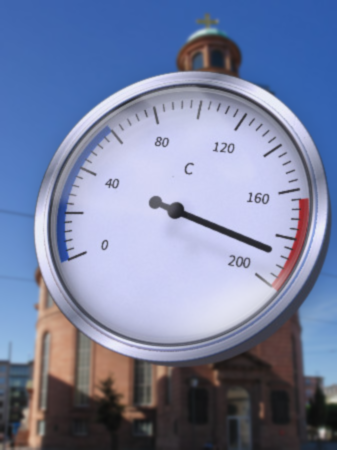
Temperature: {"value": 188, "unit": "°C"}
